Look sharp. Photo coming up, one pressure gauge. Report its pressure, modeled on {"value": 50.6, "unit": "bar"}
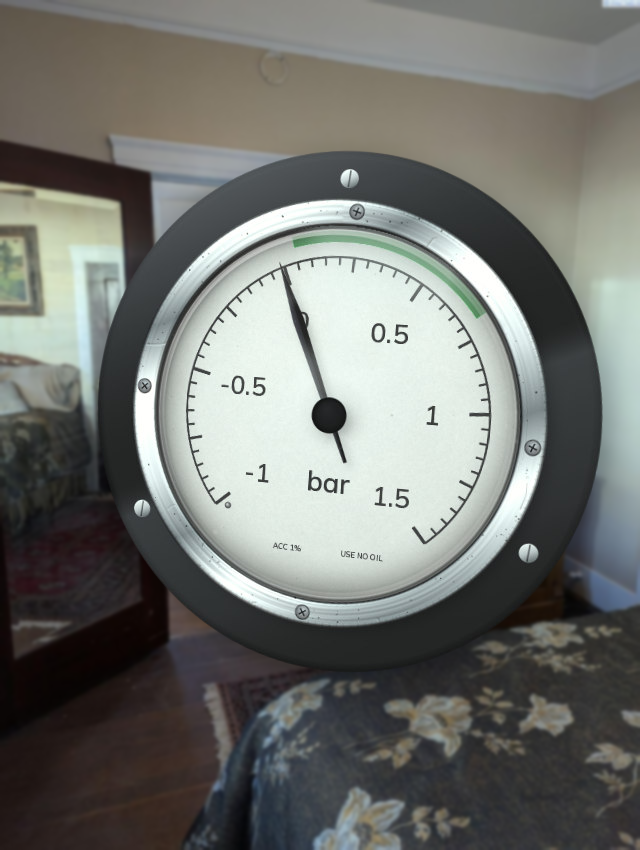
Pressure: {"value": 0, "unit": "bar"}
